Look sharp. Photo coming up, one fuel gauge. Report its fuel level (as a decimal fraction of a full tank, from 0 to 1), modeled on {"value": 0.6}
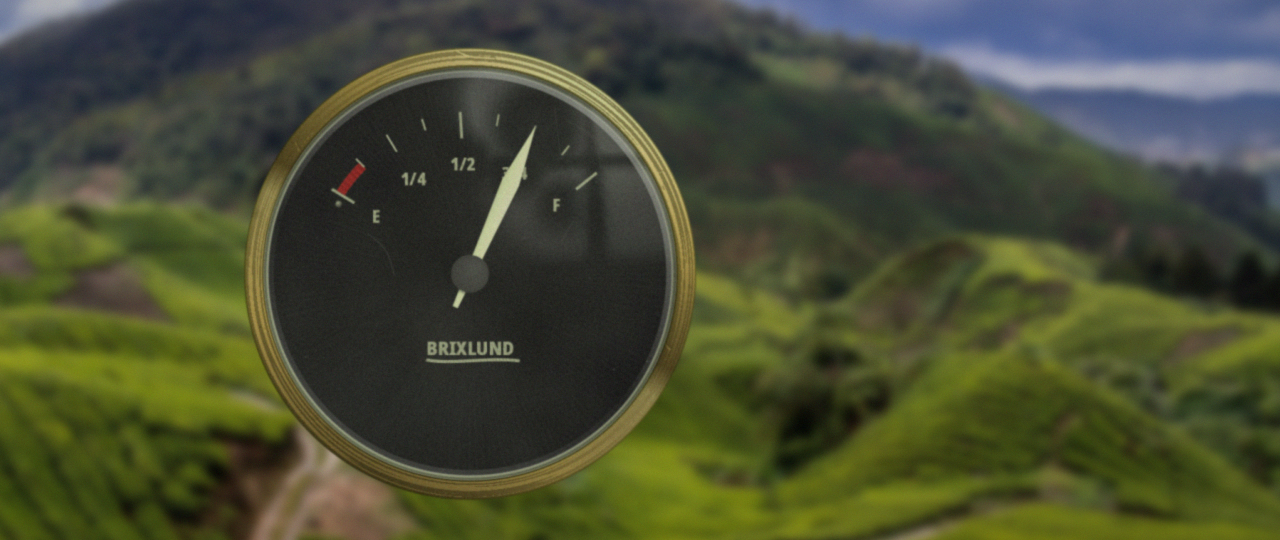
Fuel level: {"value": 0.75}
